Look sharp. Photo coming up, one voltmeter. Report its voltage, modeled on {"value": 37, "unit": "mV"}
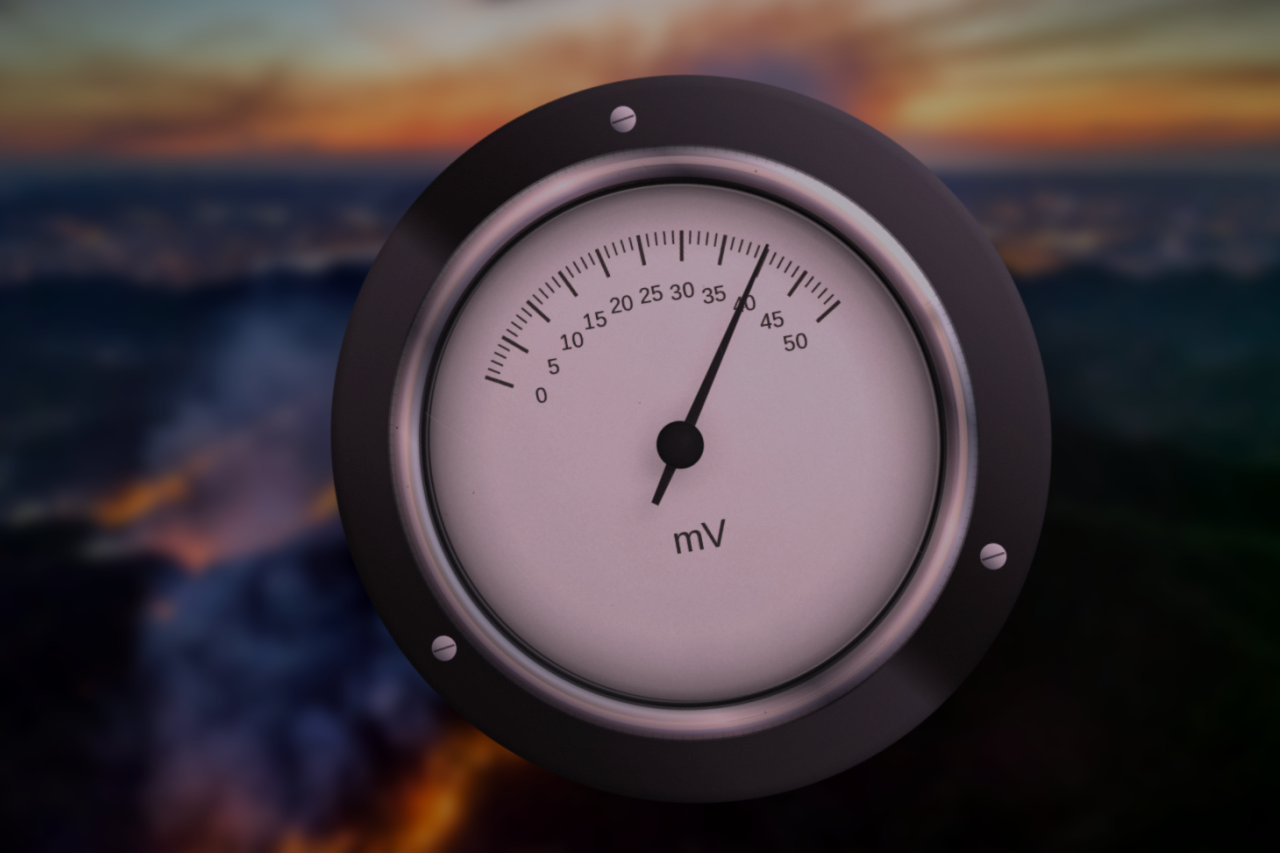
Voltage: {"value": 40, "unit": "mV"}
